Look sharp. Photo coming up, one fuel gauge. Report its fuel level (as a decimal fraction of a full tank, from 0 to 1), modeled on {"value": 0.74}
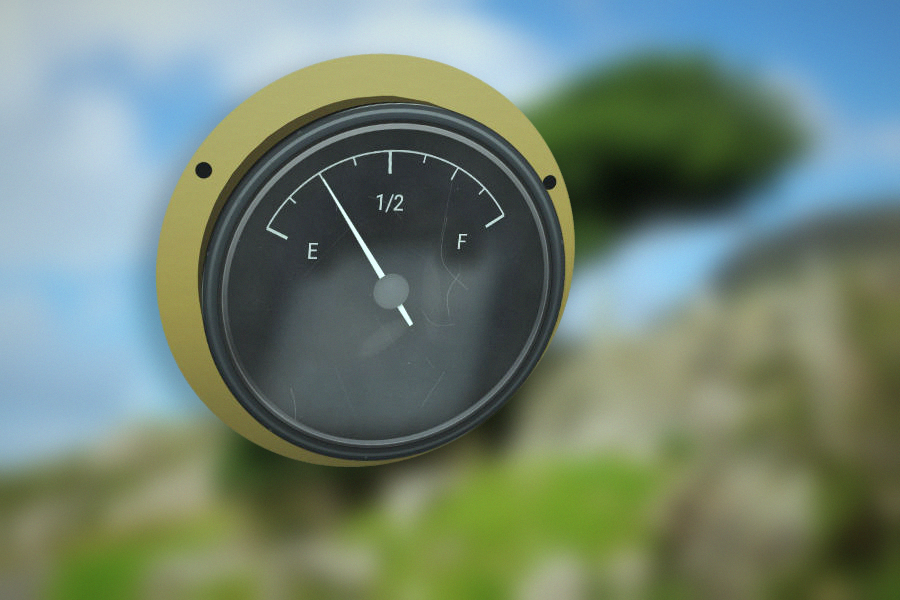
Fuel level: {"value": 0.25}
